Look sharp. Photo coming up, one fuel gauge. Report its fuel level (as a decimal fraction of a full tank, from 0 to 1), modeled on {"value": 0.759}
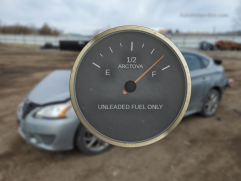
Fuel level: {"value": 0.875}
